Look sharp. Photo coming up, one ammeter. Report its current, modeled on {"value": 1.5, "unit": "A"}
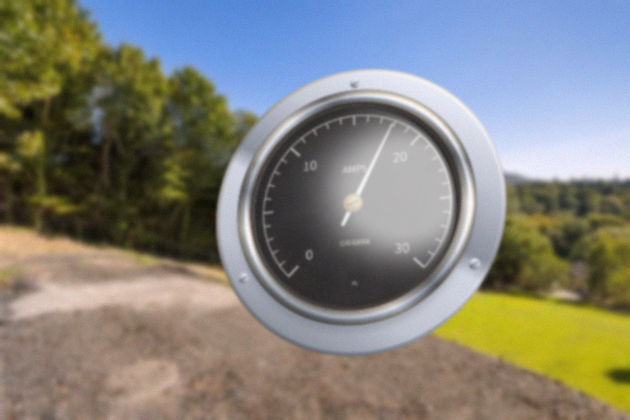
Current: {"value": 18, "unit": "A"}
